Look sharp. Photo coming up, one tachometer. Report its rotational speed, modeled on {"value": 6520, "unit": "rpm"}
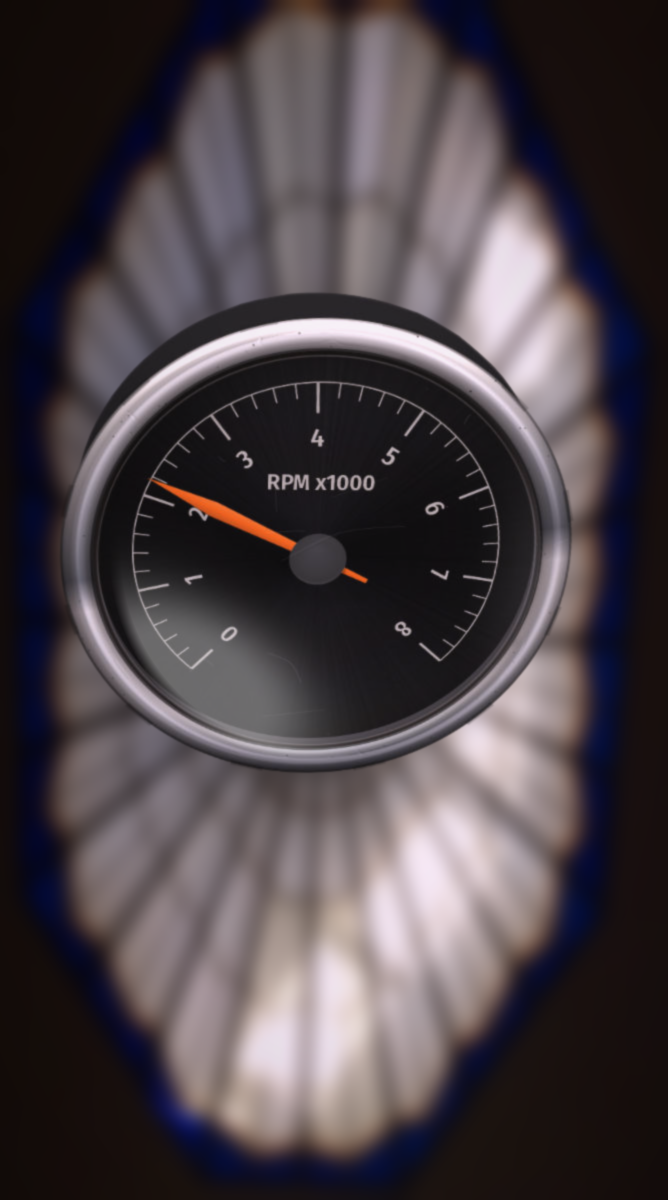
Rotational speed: {"value": 2200, "unit": "rpm"}
